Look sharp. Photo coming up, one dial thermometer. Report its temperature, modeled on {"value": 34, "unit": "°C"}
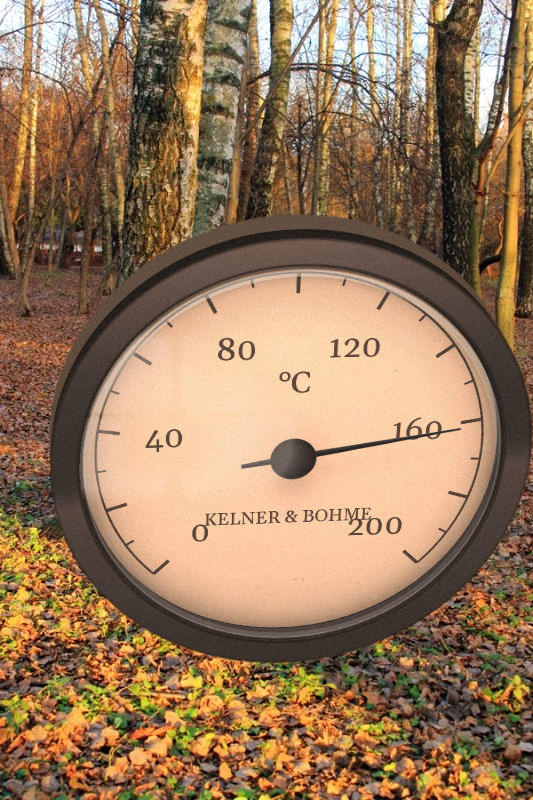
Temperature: {"value": 160, "unit": "°C"}
